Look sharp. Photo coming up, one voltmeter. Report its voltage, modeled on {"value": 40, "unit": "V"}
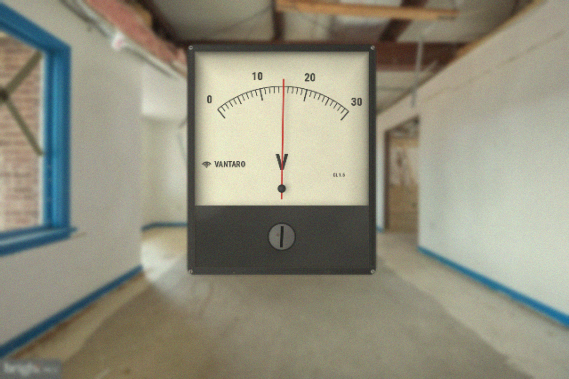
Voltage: {"value": 15, "unit": "V"}
